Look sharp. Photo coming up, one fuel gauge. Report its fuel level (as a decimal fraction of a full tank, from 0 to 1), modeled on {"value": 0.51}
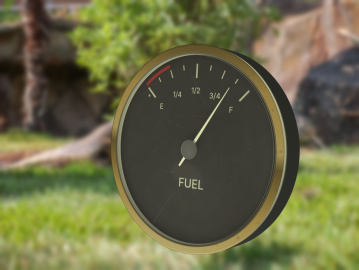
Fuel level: {"value": 0.875}
